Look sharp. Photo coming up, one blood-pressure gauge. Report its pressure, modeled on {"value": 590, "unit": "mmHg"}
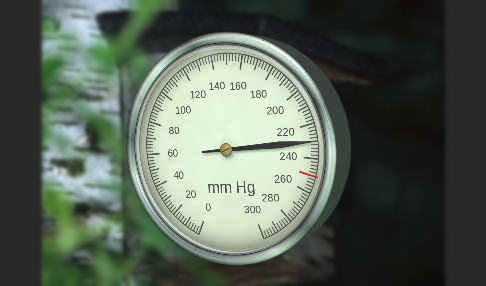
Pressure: {"value": 230, "unit": "mmHg"}
